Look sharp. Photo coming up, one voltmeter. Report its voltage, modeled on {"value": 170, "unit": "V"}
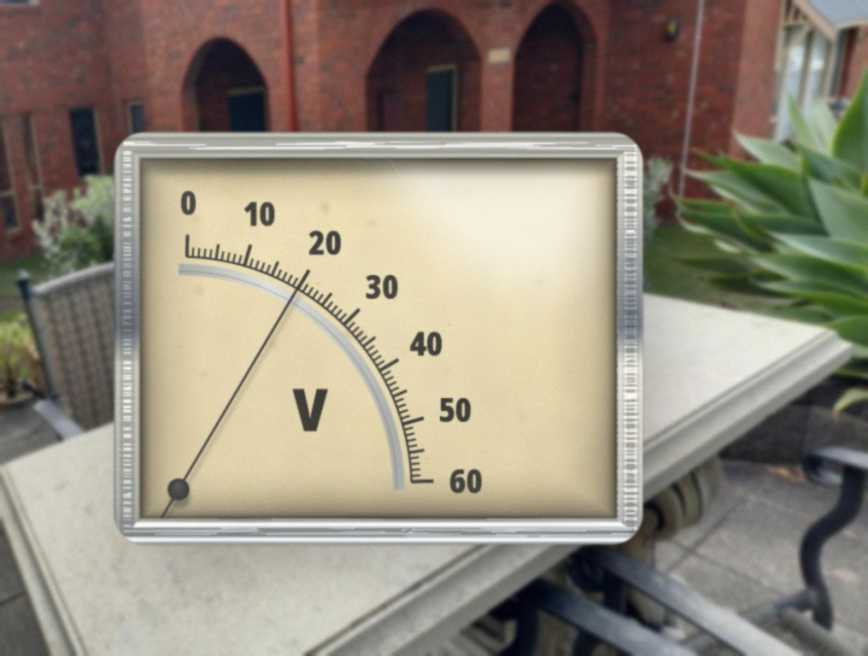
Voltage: {"value": 20, "unit": "V"}
